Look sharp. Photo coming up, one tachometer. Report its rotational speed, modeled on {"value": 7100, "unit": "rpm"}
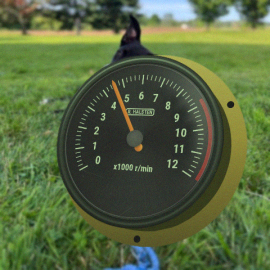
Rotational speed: {"value": 4600, "unit": "rpm"}
